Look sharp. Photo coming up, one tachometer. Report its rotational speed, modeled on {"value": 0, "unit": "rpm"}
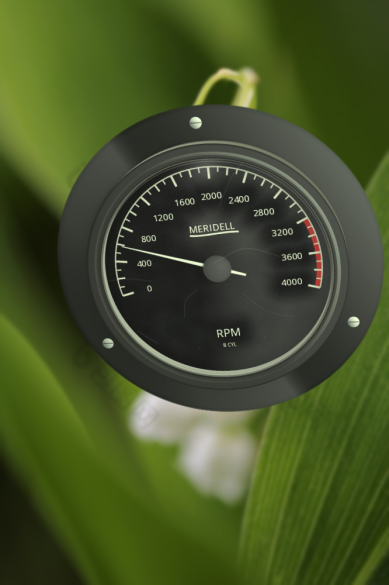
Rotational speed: {"value": 600, "unit": "rpm"}
